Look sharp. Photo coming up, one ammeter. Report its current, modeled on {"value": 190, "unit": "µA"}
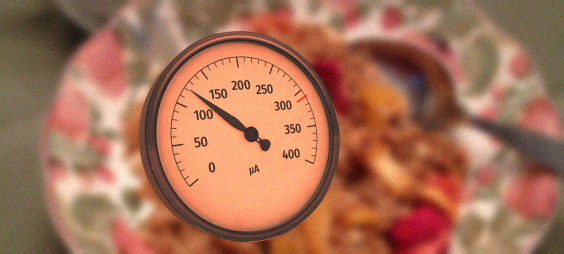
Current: {"value": 120, "unit": "µA"}
